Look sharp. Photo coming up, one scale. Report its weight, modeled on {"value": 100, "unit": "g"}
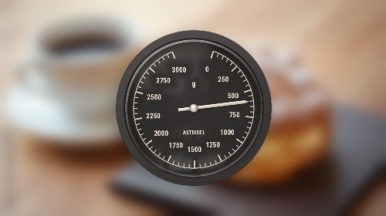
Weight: {"value": 600, "unit": "g"}
